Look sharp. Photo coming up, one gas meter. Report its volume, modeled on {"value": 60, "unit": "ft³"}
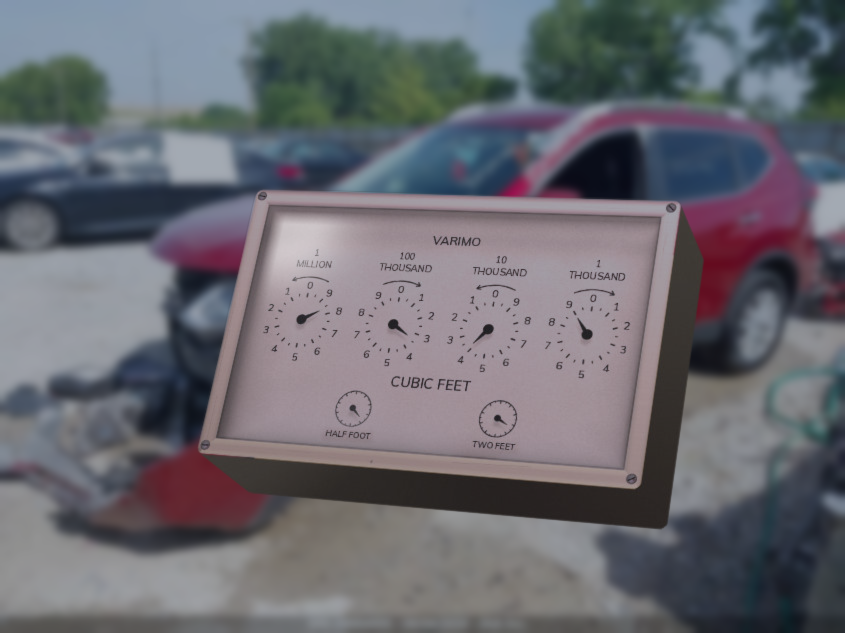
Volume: {"value": 833900, "unit": "ft³"}
